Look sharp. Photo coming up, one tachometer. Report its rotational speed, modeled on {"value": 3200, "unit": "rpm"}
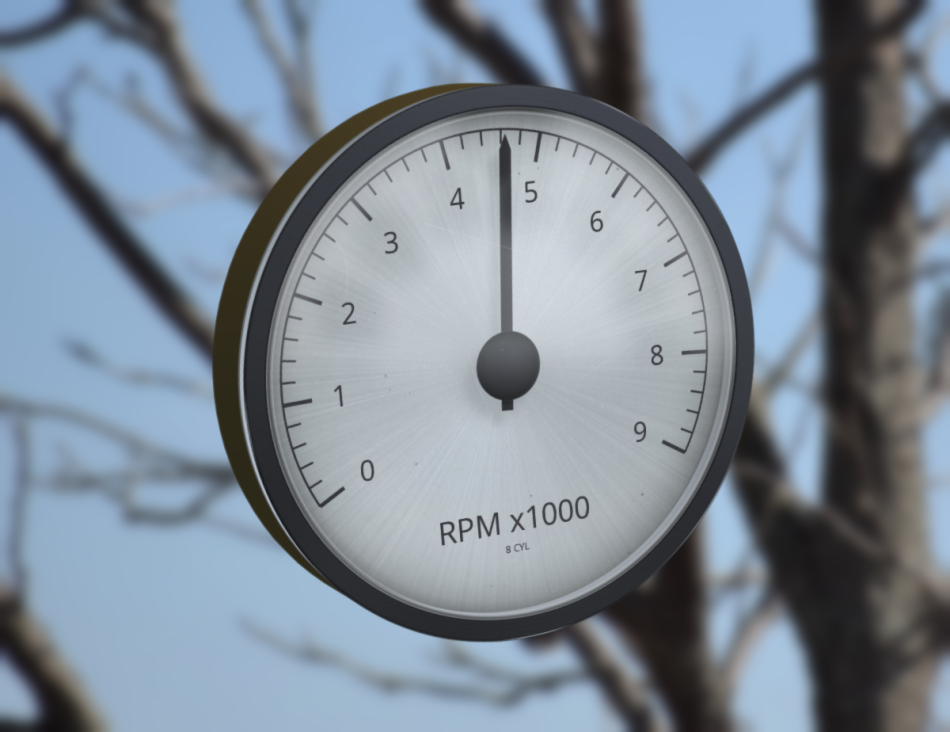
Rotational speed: {"value": 4600, "unit": "rpm"}
